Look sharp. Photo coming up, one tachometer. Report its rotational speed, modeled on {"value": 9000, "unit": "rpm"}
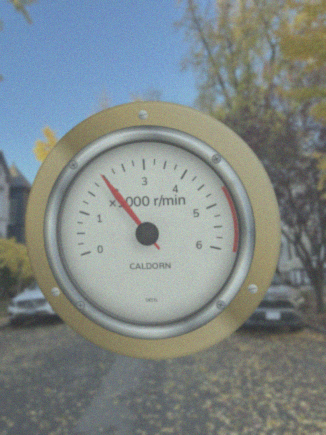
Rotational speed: {"value": 2000, "unit": "rpm"}
